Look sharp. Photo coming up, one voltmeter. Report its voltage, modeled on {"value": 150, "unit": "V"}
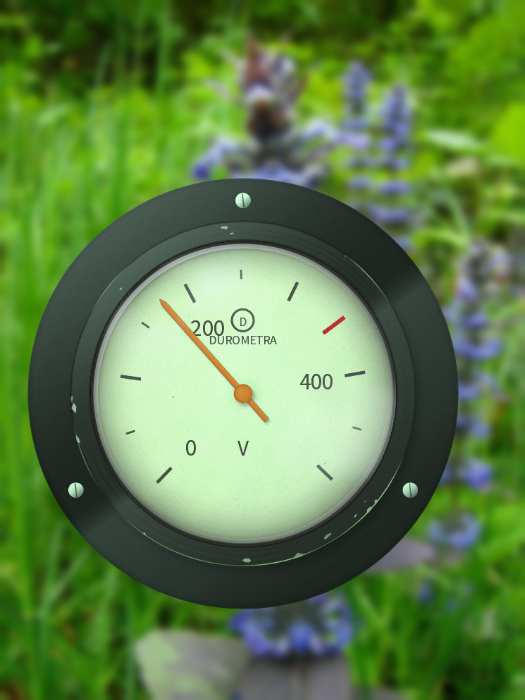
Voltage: {"value": 175, "unit": "V"}
